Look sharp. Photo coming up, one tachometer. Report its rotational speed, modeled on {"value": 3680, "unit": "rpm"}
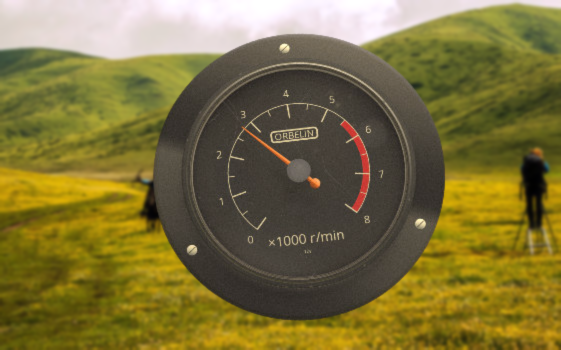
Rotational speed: {"value": 2750, "unit": "rpm"}
